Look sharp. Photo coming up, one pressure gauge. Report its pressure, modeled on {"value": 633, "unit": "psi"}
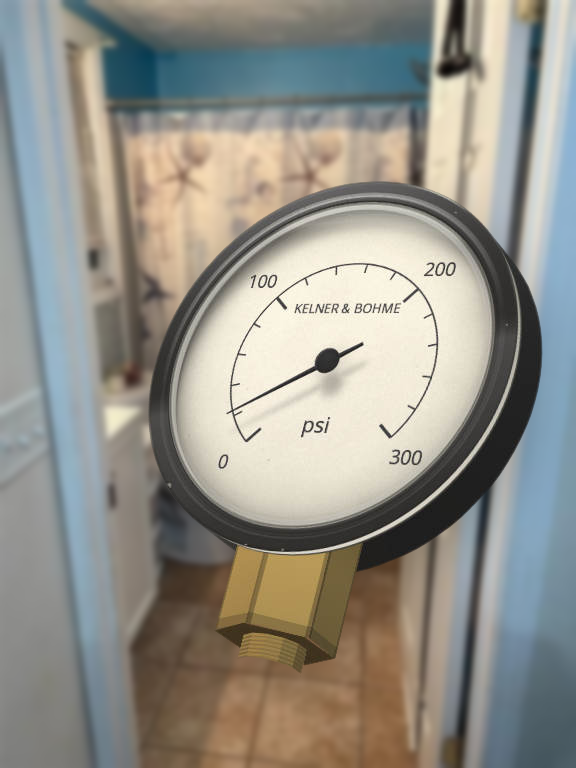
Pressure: {"value": 20, "unit": "psi"}
